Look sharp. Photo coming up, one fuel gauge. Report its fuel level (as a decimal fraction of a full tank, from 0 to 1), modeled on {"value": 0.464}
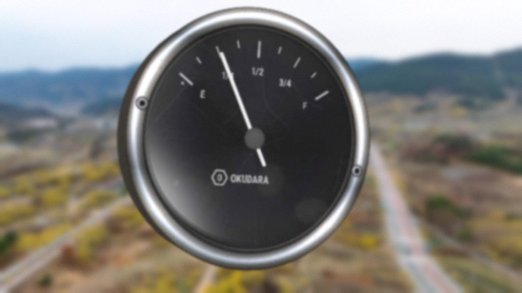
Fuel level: {"value": 0.25}
